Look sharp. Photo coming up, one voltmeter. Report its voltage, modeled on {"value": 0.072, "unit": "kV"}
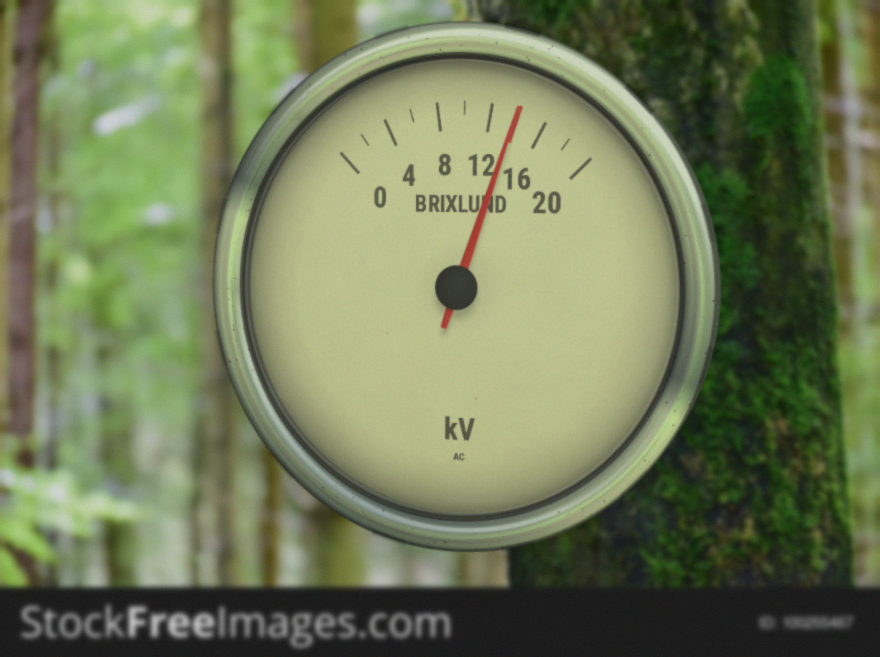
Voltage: {"value": 14, "unit": "kV"}
